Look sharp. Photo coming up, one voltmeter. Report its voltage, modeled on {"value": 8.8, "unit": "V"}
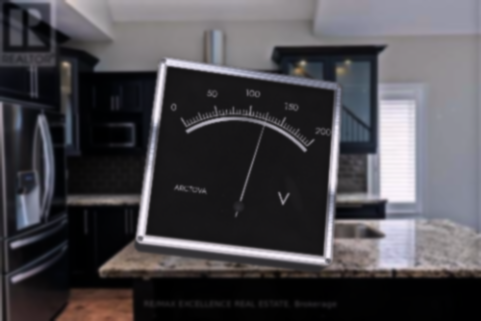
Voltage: {"value": 125, "unit": "V"}
